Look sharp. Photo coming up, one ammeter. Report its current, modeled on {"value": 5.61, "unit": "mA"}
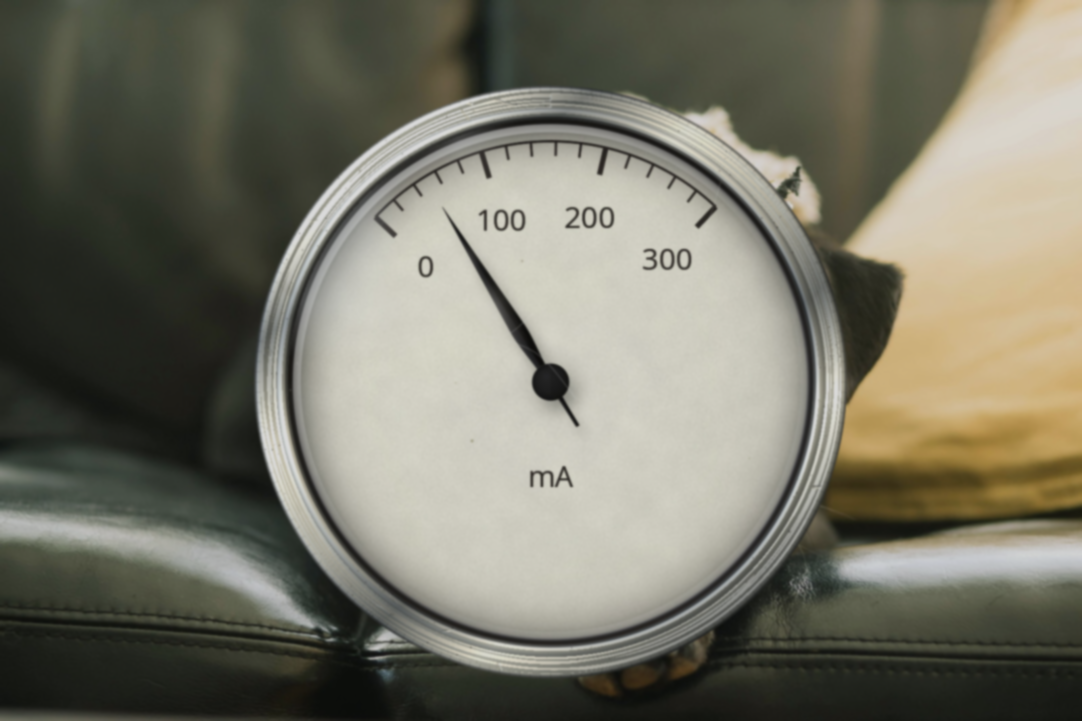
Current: {"value": 50, "unit": "mA"}
